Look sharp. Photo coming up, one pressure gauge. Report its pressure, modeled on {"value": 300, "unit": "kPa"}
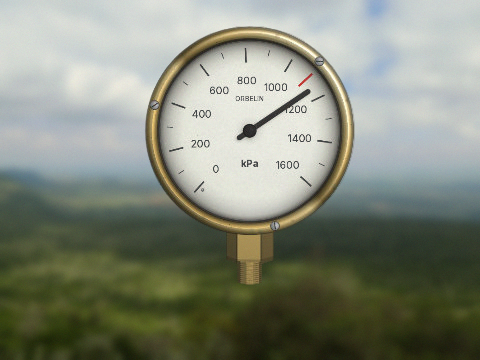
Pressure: {"value": 1150, "unit": "kPa"}
